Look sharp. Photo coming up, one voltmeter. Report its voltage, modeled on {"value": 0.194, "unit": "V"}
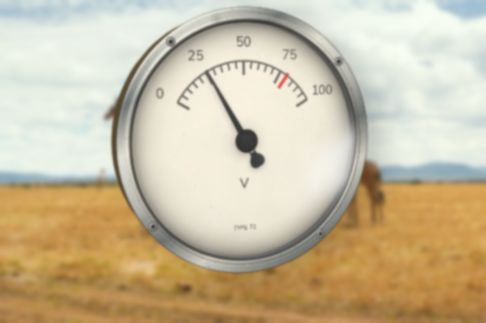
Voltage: {"value": 25, "unit": "V"}
